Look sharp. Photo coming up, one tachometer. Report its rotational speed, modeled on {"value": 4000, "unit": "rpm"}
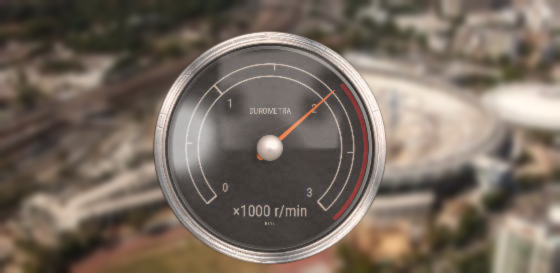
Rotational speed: {"value": 2000, "unit": "rpm"}
